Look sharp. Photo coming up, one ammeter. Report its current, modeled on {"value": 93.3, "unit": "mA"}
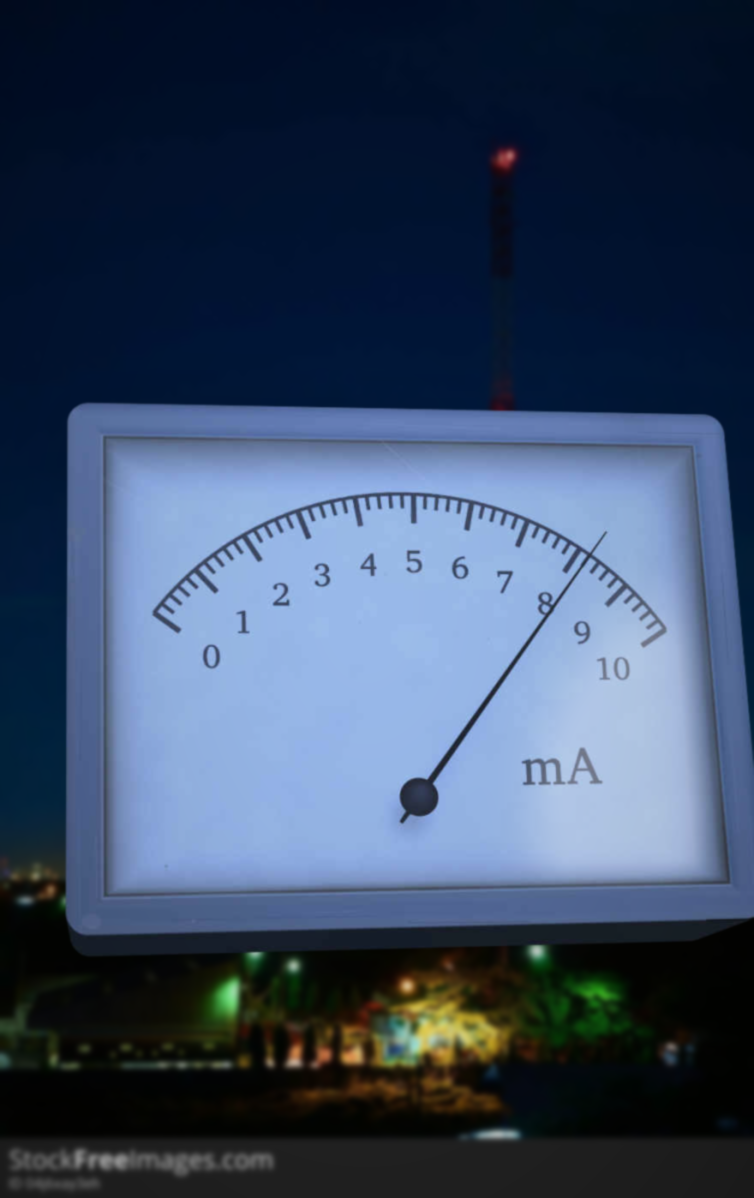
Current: {"value": 8.2, "unit": "mA"}
